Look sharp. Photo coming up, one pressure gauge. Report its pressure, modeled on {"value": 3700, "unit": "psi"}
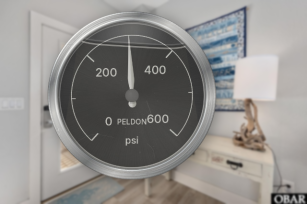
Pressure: {"value": 300, "unit": "psi"}
